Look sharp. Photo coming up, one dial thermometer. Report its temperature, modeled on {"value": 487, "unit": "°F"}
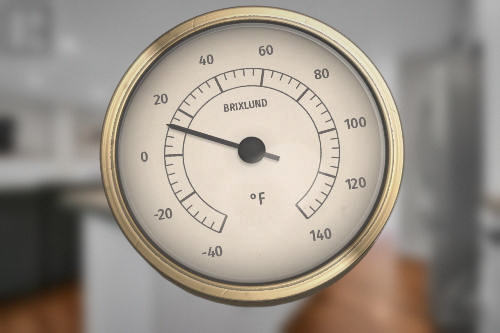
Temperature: {"value": 12, "unit": "°F"}
